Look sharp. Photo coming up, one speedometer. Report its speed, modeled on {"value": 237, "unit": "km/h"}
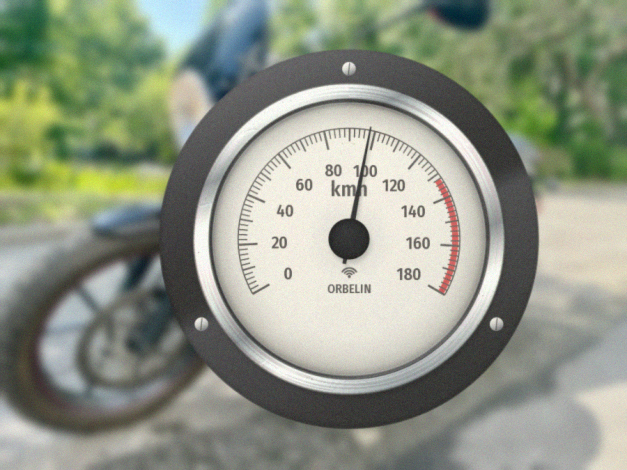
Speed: {"value": 98, "unit": "km/h"}
